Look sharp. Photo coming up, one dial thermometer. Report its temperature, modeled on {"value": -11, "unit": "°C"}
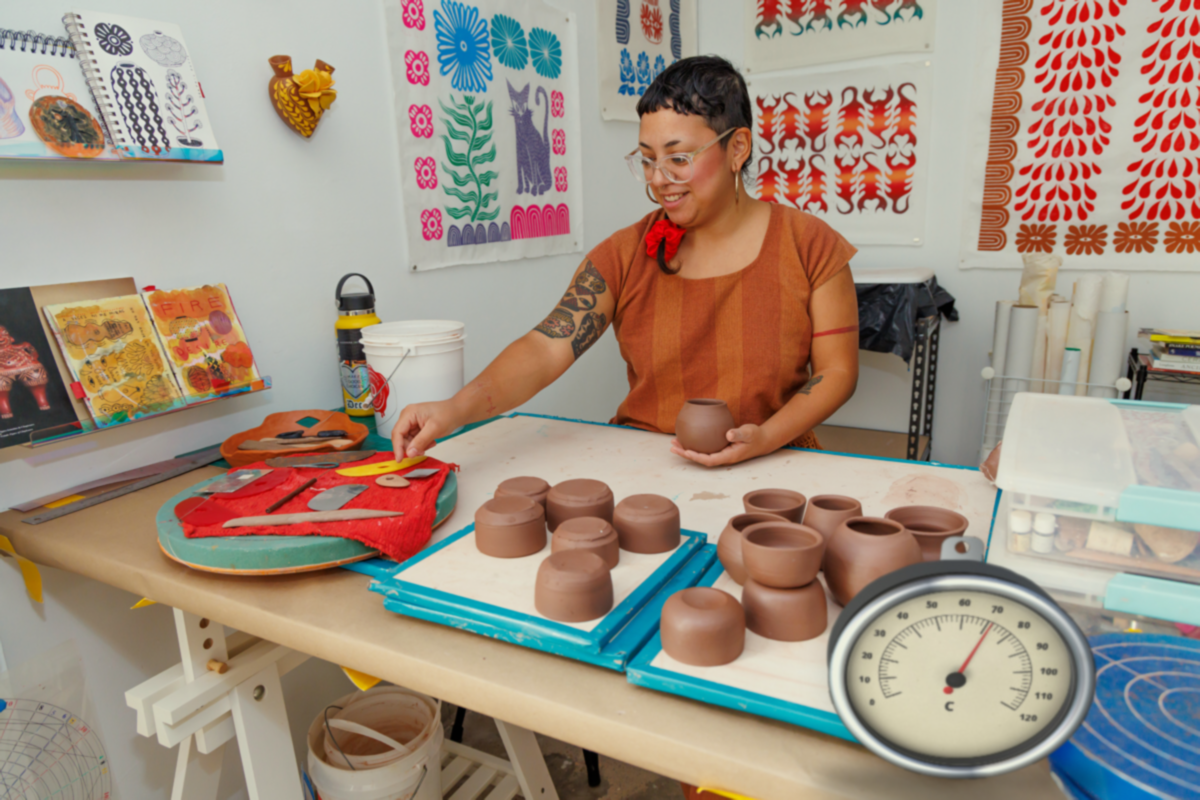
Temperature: {"value": 70, "unit": "°C"}
